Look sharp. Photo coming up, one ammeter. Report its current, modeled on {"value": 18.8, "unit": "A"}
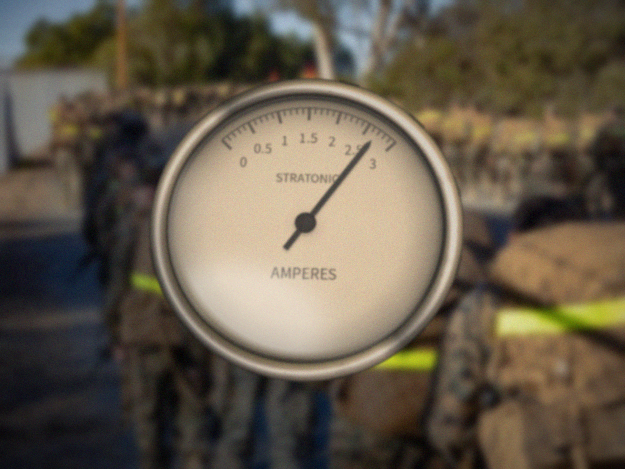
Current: {"value": 2.7, "unit": "A"}
